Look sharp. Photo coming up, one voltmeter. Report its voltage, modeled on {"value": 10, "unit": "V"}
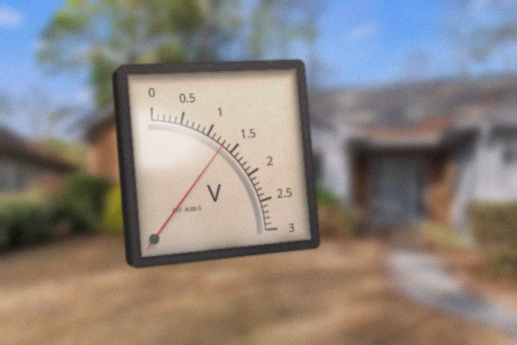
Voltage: {"value": 1.3, "unit": "V"}
